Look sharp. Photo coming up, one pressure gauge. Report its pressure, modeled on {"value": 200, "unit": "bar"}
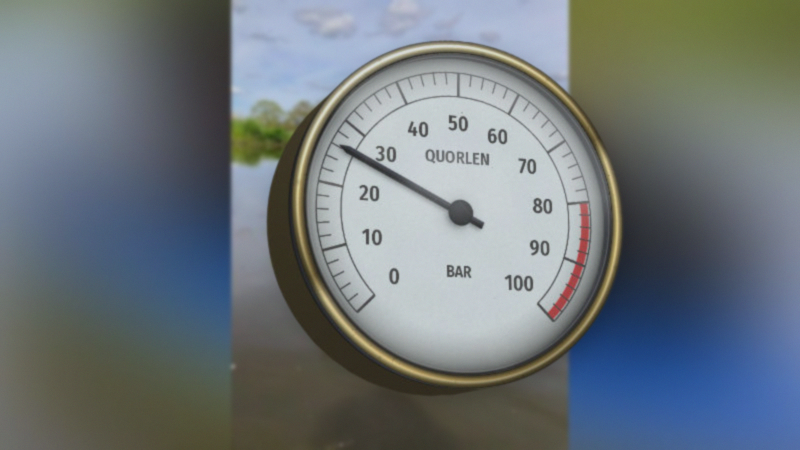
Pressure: {"value": 26, "unit": "bar"}
